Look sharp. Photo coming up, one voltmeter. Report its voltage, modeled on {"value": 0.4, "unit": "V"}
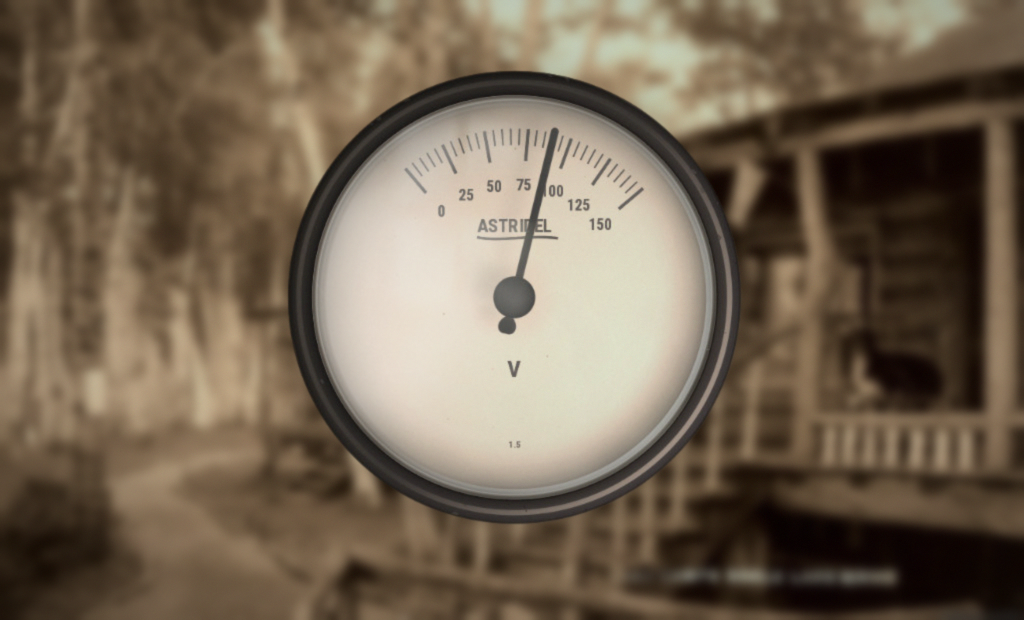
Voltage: {"value": 90, "unit": "V"}
